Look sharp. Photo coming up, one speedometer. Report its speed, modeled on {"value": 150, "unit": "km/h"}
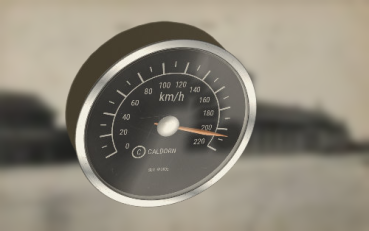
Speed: {"value": 205, "unit": "km/h"}
